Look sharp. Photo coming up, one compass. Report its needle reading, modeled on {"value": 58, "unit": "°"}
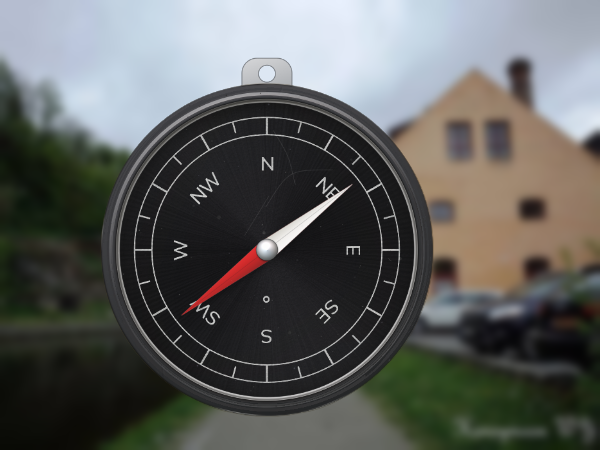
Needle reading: {"value": 232.5, "unit": "°"}
